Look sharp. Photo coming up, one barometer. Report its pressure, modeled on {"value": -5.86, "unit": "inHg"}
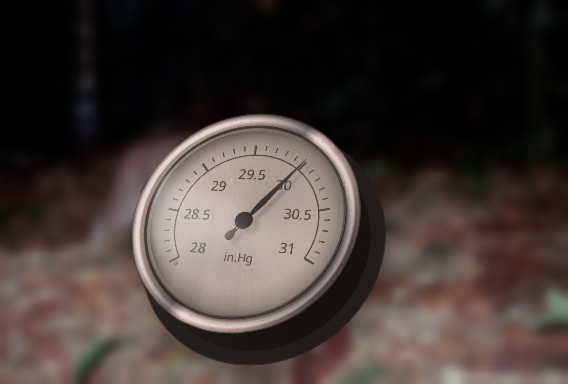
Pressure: {"value": 30, "unit": "inHg"}
